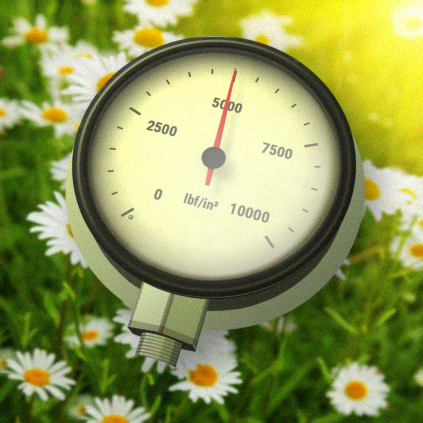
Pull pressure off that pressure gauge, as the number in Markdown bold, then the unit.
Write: **5000** psi
